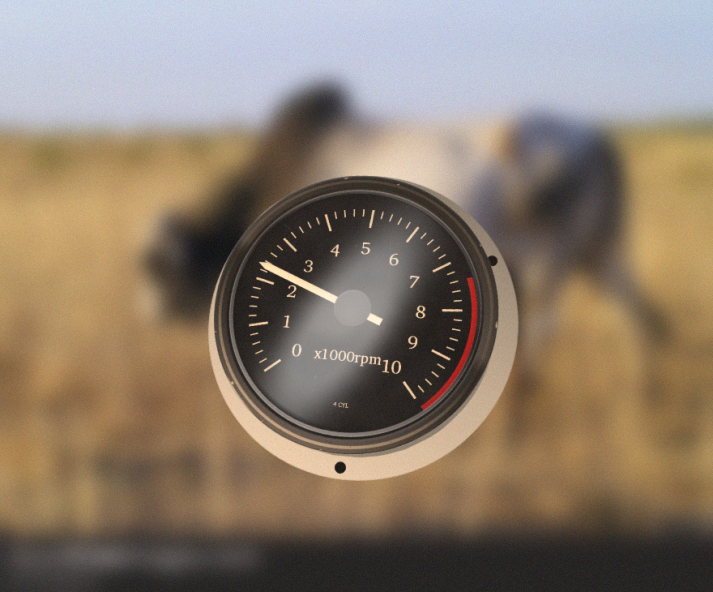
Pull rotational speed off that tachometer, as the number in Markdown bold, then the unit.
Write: **2300** rpm
